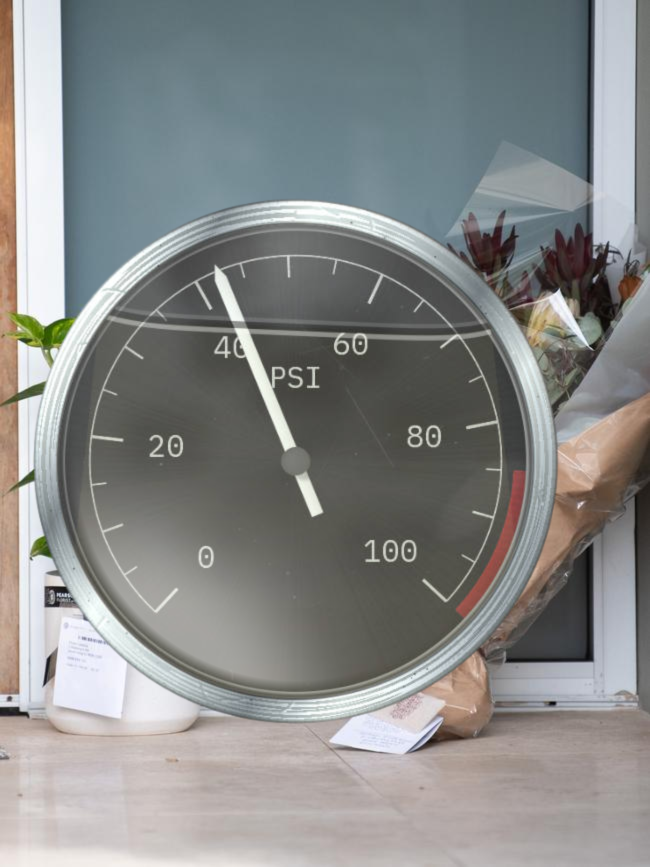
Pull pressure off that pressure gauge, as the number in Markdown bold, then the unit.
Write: **42.5** psi
